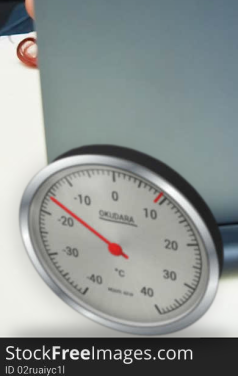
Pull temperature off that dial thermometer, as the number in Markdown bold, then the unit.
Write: **-15** °C
